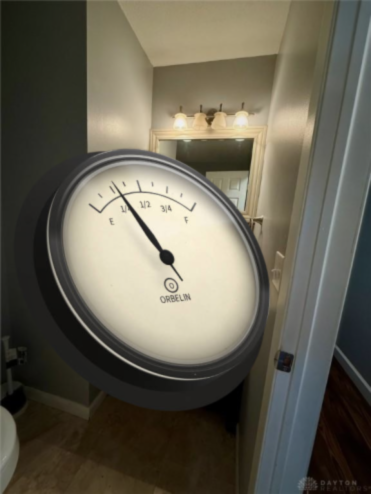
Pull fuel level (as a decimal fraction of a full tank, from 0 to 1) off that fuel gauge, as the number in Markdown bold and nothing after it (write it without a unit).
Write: **0.25**
